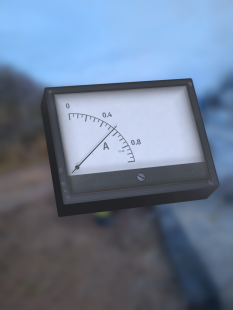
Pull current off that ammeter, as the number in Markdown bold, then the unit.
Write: **0.55** A
